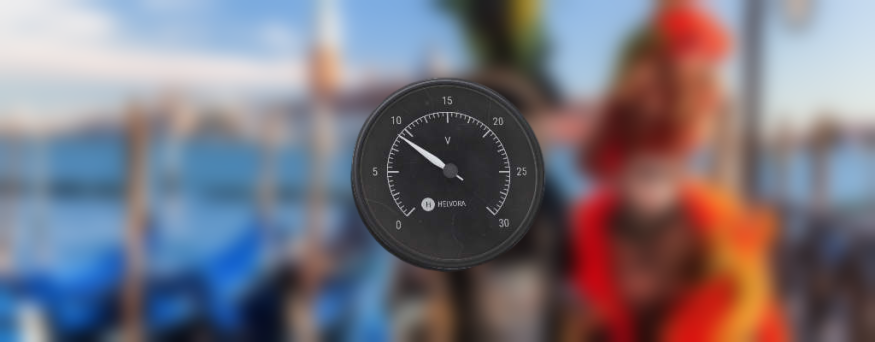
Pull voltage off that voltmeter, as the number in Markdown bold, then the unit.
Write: **9** V
